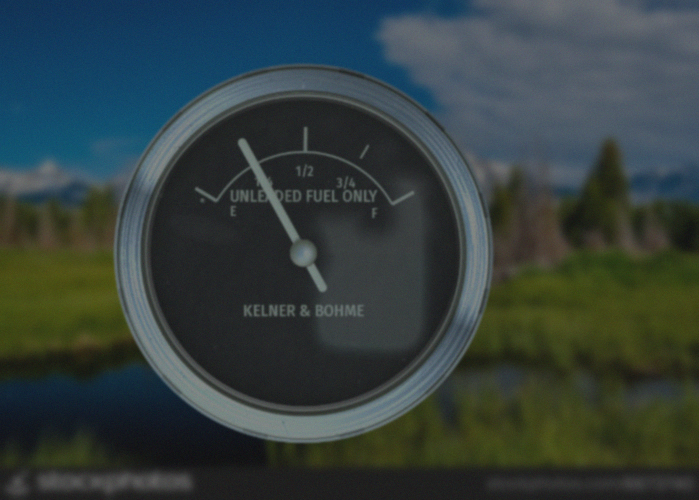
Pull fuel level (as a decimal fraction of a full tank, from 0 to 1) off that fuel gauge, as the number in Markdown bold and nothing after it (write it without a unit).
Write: **0.25**
